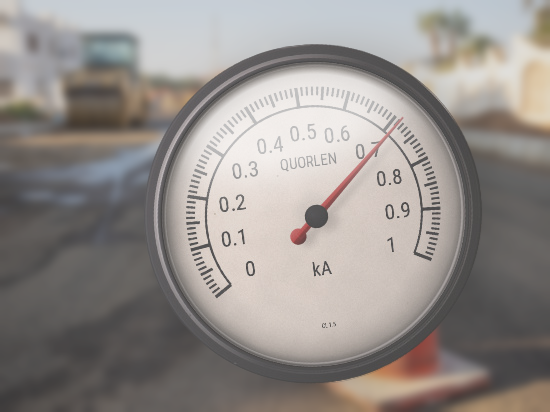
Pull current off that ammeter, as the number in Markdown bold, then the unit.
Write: **0.71** kA
